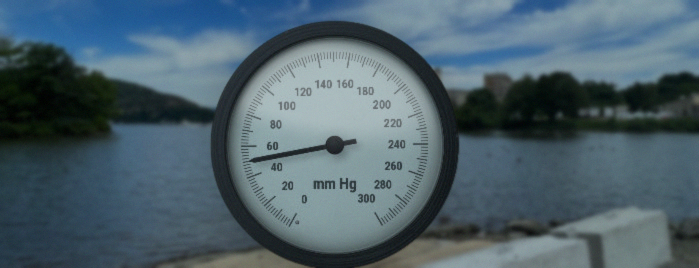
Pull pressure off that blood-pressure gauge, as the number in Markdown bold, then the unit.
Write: **50** mmHg
